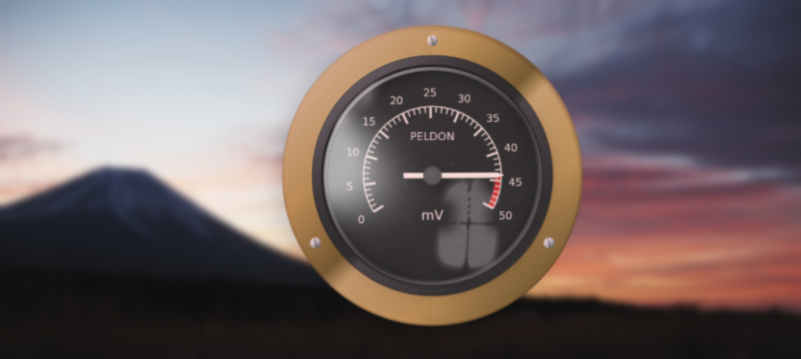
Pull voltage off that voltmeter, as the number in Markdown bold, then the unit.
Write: **44** mV
